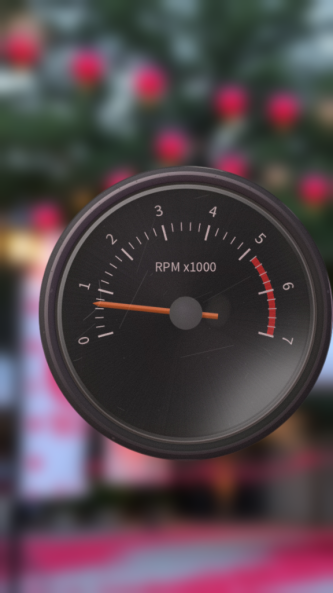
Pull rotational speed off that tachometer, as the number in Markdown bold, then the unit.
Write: **700** rpm
